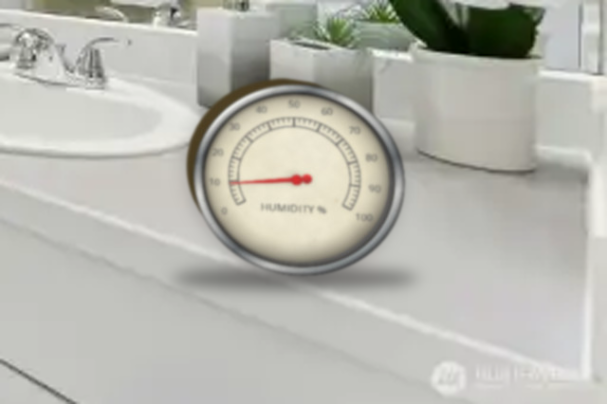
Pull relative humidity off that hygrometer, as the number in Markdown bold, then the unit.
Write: **10** %
